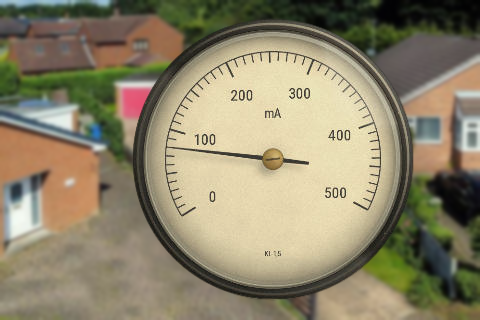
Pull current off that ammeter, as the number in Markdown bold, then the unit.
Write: **80** mA
